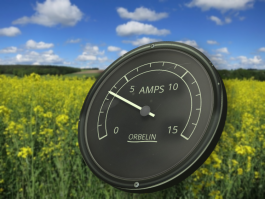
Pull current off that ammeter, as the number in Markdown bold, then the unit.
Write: **3.5** A
